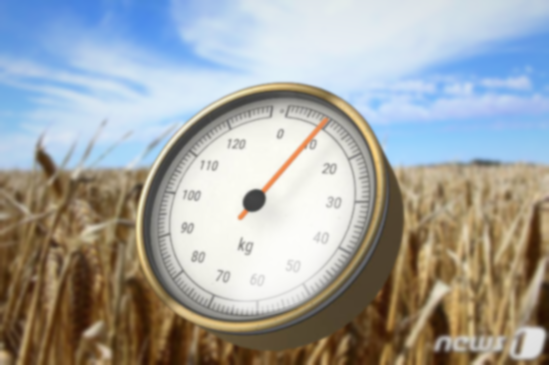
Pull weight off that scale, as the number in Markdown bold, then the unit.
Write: **10** kg
